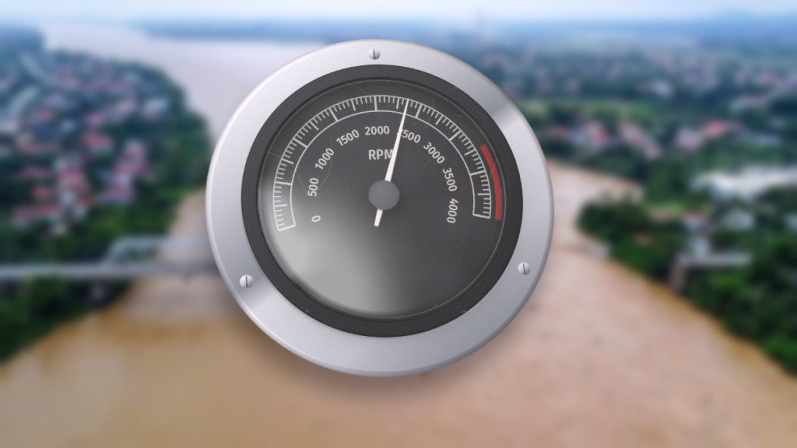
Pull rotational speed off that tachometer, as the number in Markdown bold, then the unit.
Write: **2350** rpm
